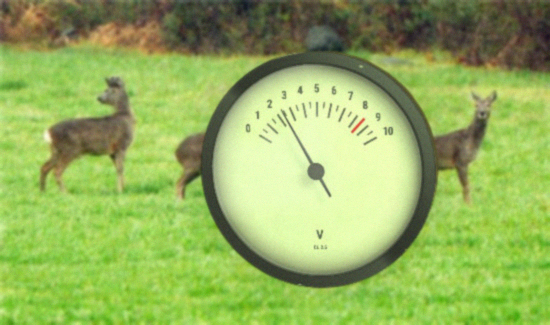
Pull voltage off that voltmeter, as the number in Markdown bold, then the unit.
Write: **2.5** V
